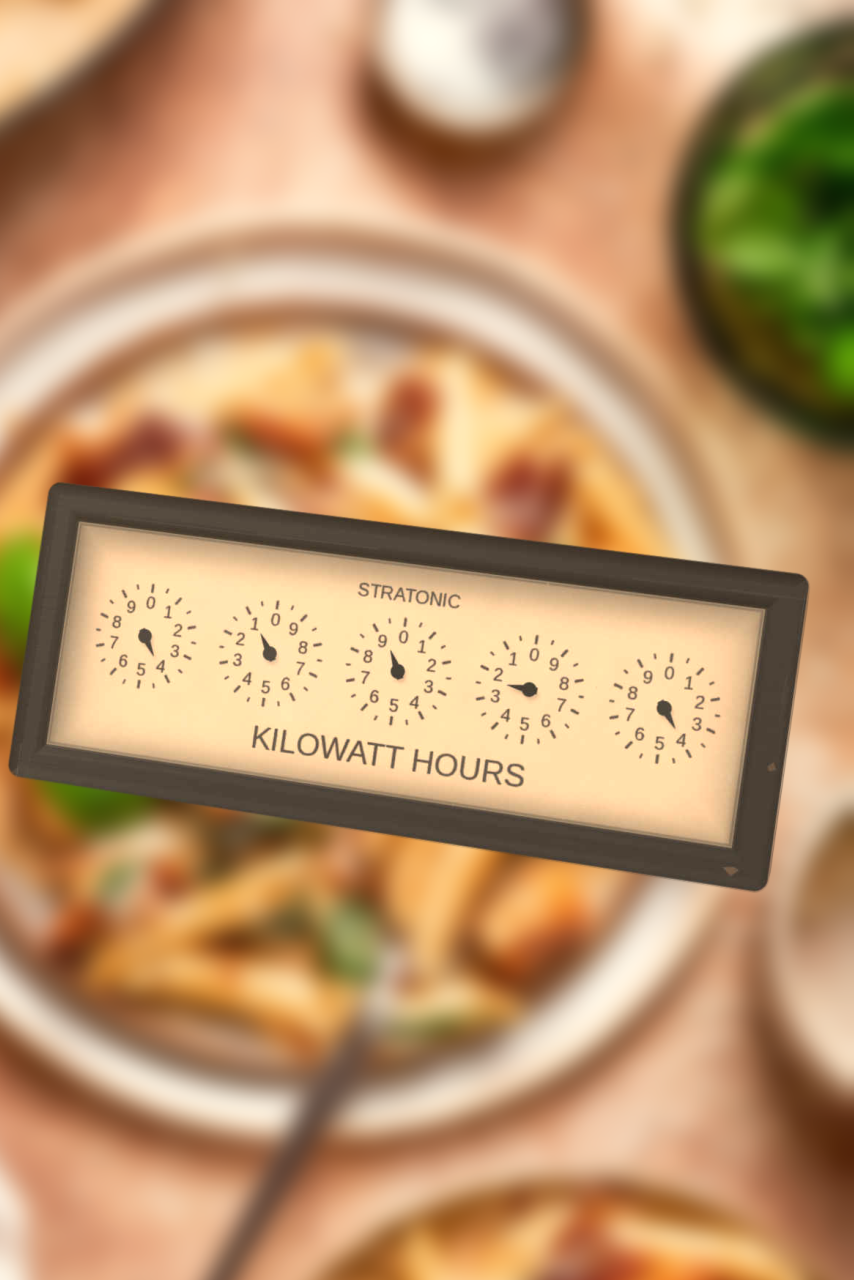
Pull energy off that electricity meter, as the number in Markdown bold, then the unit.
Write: **40924** kWh
